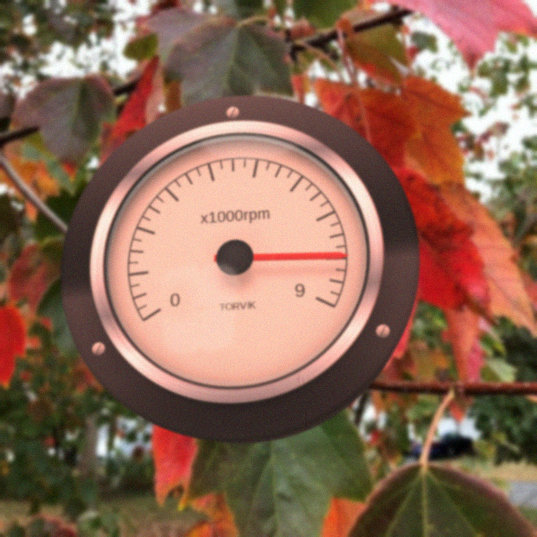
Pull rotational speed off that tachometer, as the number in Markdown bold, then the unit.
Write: **8000** rpm
